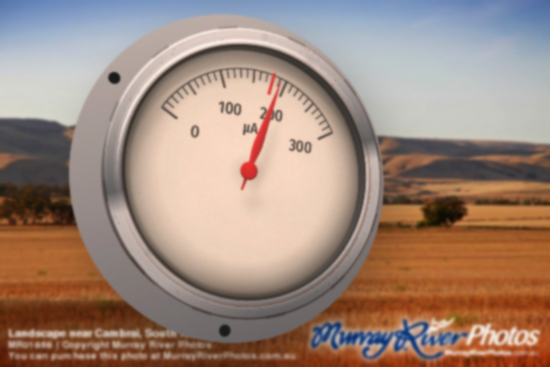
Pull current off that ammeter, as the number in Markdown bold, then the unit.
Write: **190** µA
